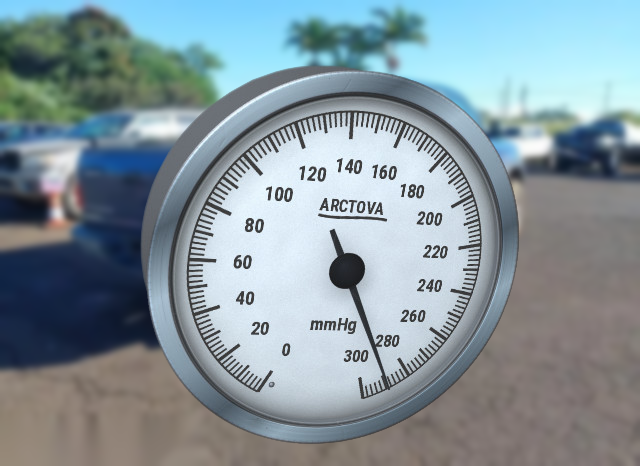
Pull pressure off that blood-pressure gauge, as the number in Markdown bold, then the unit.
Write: **290** mmHg
